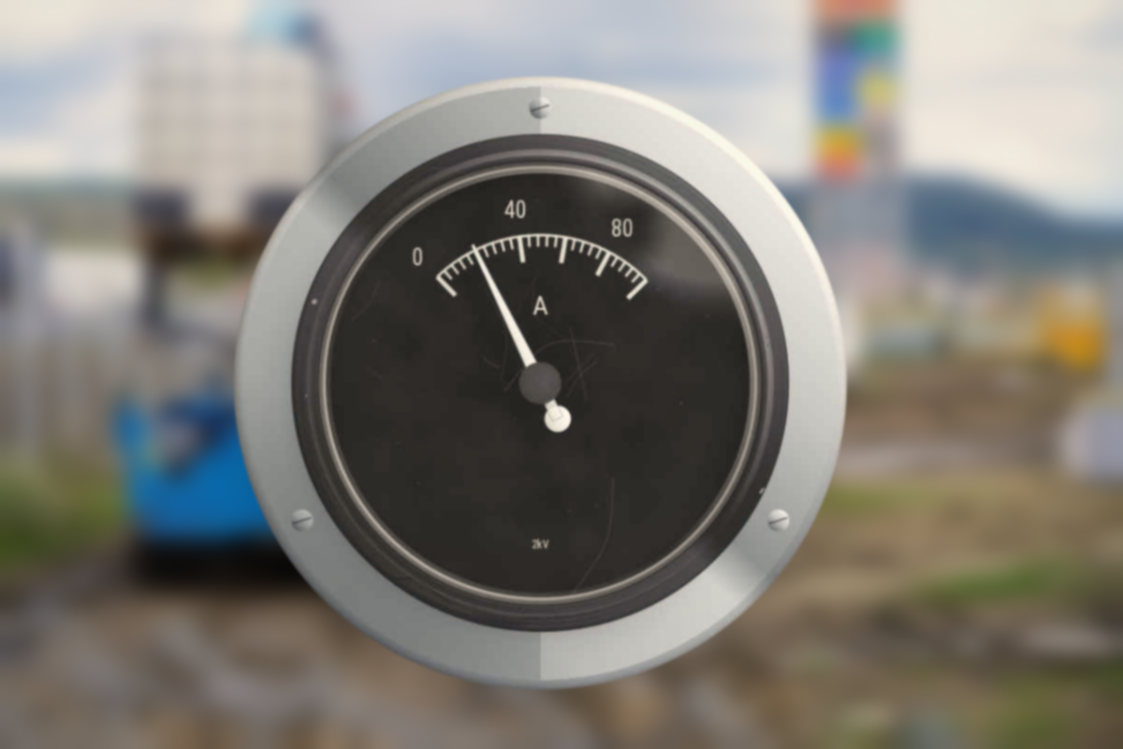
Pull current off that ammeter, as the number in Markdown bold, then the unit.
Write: **20** A
